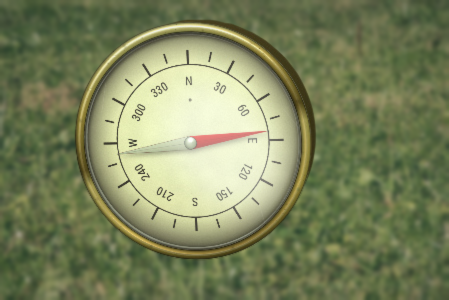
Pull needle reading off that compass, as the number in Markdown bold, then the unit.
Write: **82.5** °
